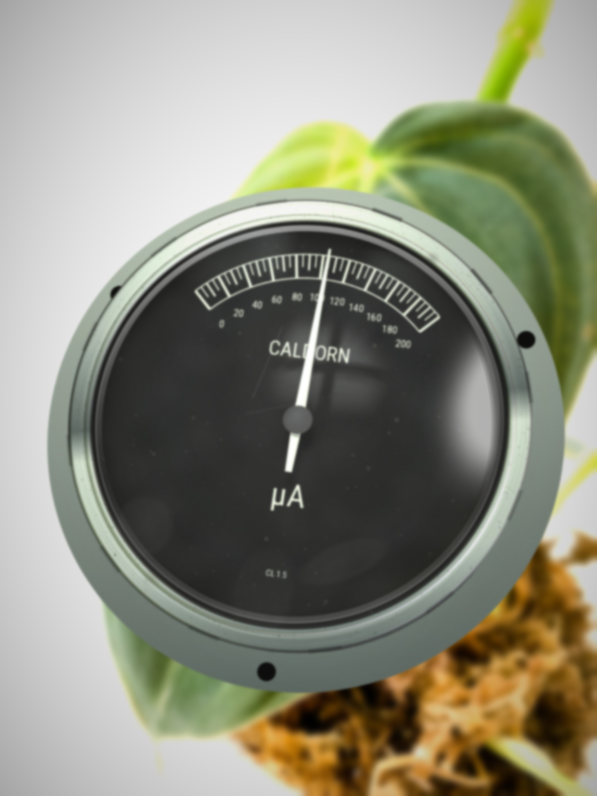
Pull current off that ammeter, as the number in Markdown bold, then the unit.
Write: **105** µA
